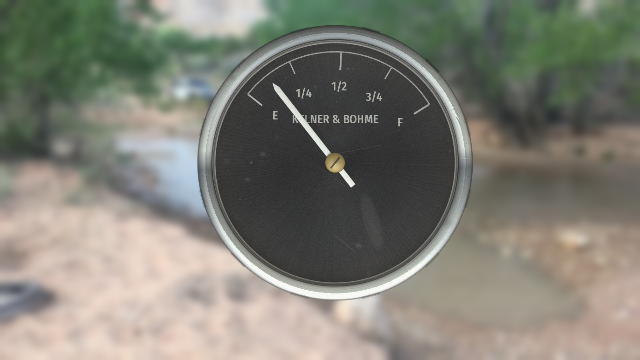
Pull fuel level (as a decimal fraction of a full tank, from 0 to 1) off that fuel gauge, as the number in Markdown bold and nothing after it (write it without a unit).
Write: **0.125**
